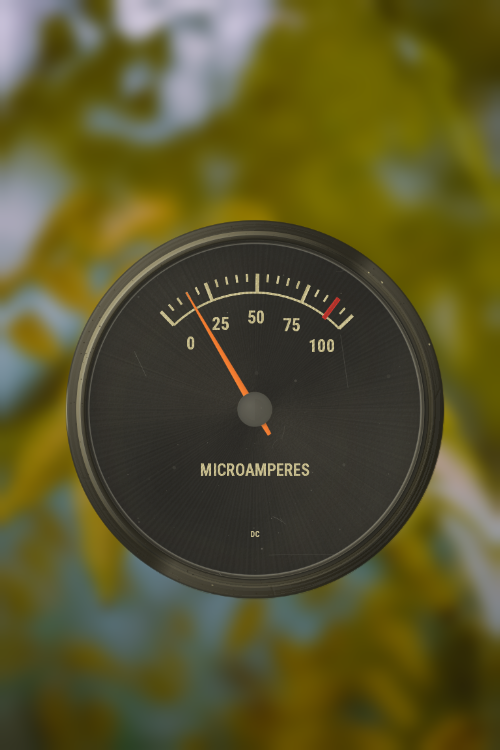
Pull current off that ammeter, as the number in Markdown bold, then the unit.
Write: **15** µA
